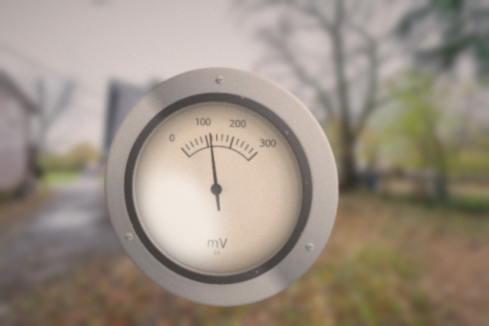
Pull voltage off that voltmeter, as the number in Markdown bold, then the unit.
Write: **120** mV
